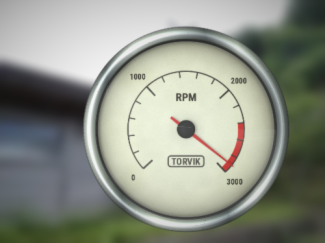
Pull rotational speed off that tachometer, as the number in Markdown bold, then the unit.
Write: **2900** rpm
